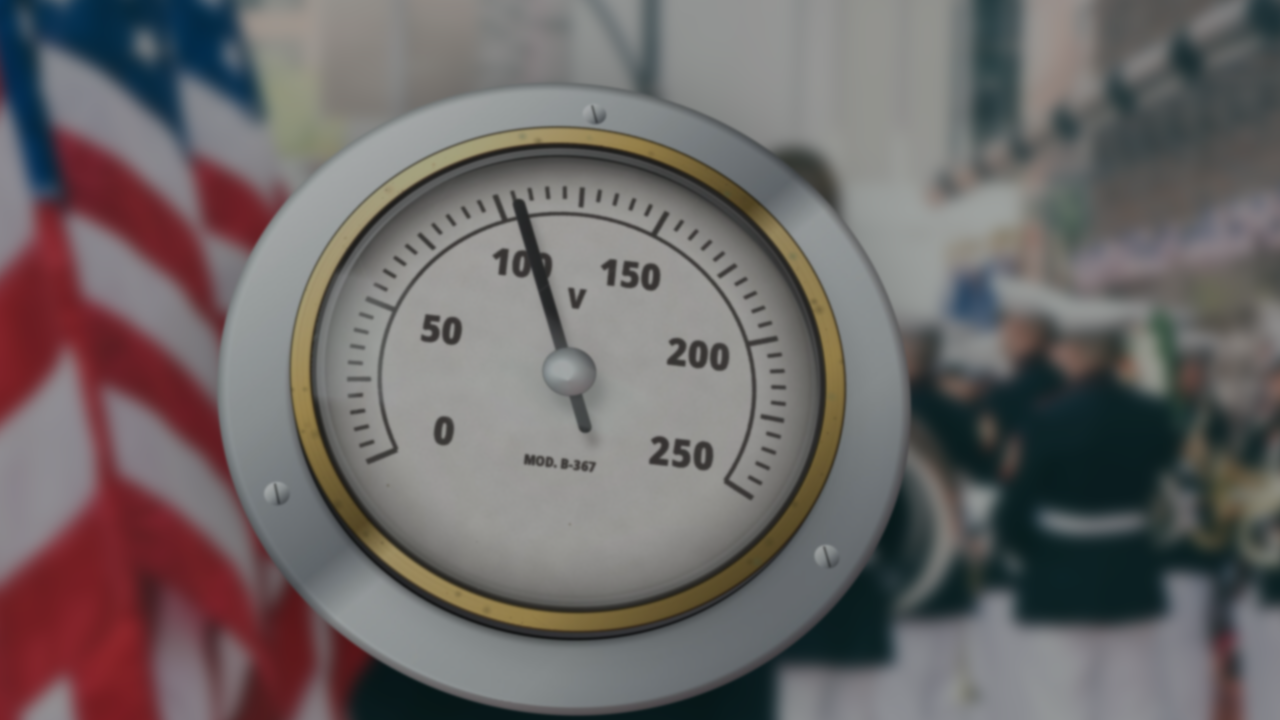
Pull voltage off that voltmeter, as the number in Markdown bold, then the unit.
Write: **105** V
